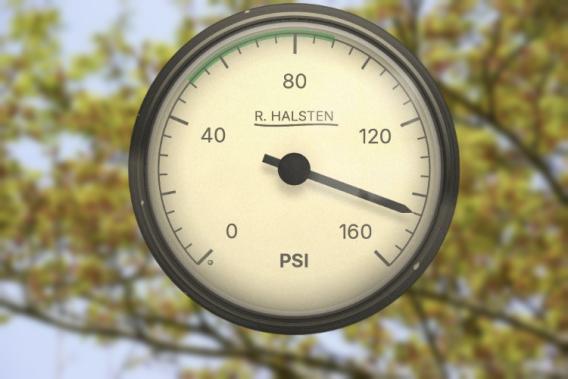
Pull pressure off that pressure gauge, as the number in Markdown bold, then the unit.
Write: **145** psi
